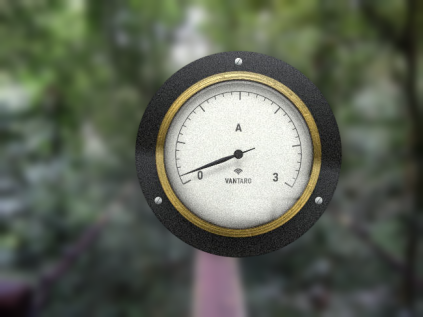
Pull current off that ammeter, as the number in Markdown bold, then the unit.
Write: **0.1** A
